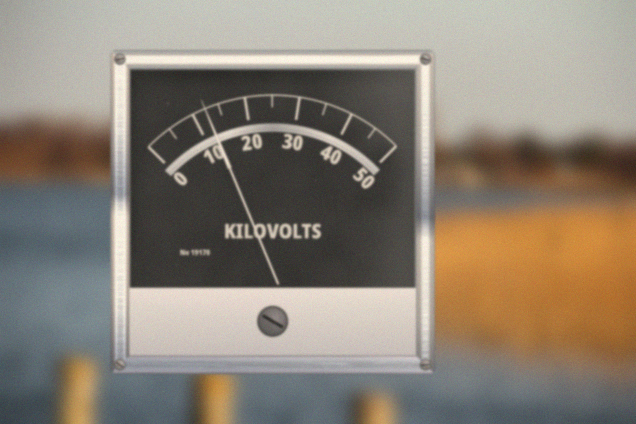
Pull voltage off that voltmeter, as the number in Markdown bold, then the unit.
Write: **12.5** kV
